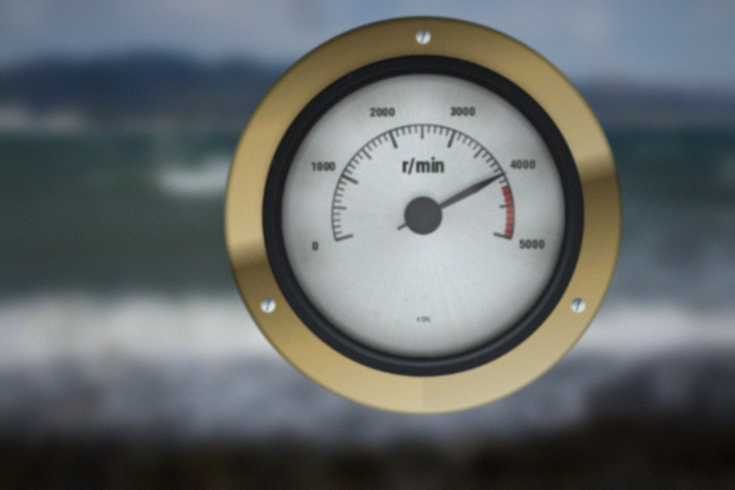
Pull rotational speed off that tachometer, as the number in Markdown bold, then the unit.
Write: **4000** rpm
